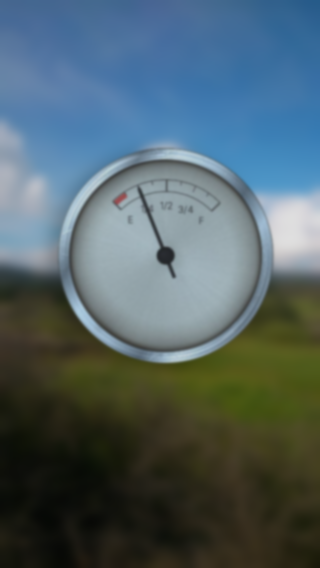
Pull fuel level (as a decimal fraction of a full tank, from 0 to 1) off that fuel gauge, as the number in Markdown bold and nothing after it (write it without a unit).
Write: **0.25**
